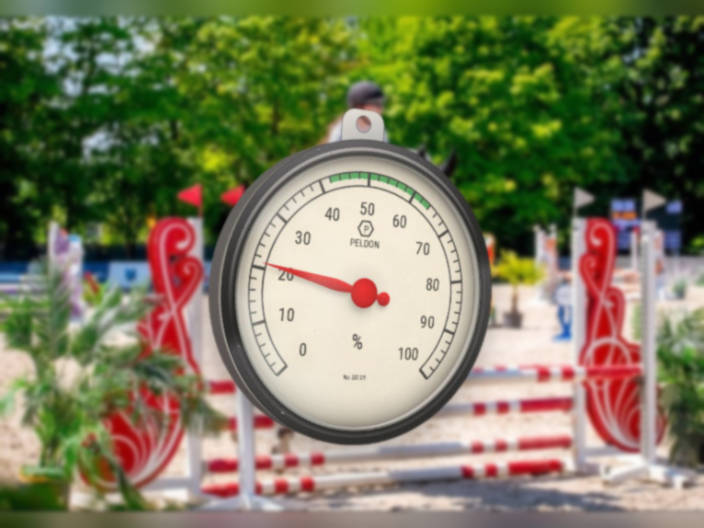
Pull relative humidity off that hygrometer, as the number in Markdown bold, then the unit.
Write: **21** %
